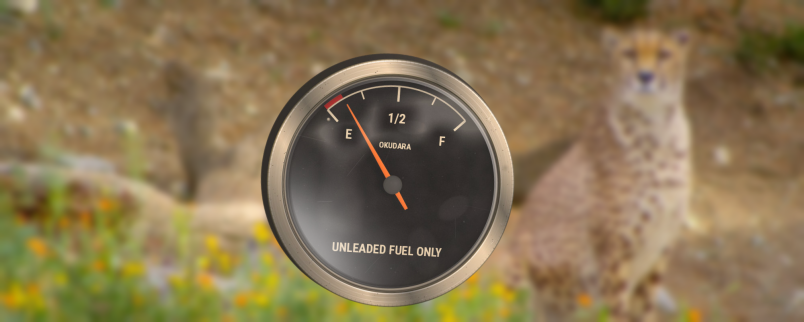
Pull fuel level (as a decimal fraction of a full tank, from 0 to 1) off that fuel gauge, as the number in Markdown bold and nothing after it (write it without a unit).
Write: **0.125**
